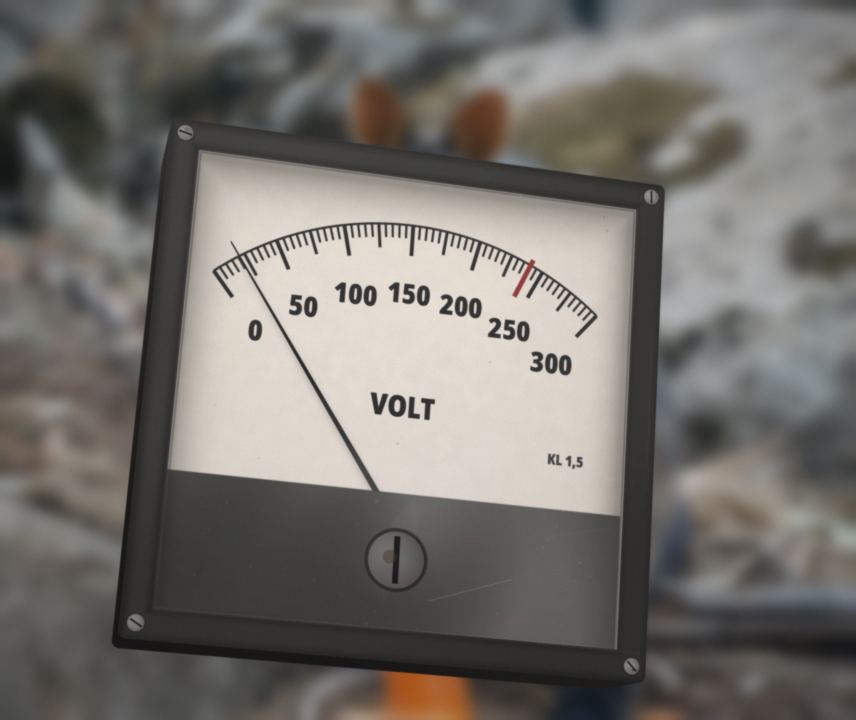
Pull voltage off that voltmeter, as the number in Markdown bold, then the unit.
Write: **20** V
